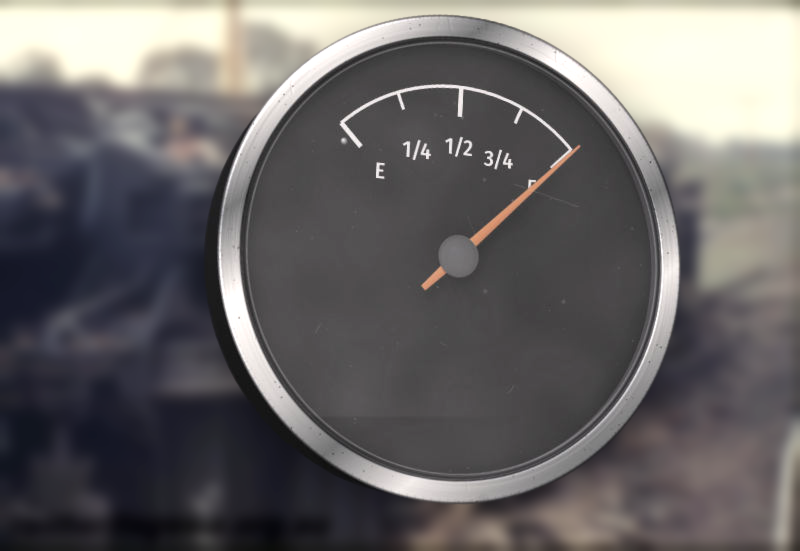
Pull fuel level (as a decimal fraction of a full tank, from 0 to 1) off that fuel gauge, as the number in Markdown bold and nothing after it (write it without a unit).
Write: **1**
